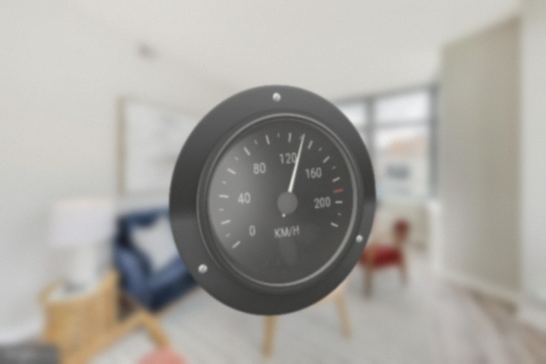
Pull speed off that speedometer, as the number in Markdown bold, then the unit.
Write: **130** km/h
